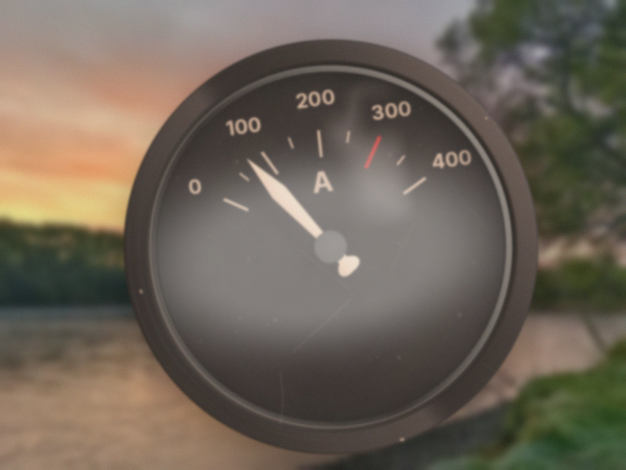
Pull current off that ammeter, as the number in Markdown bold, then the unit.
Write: **75** A
